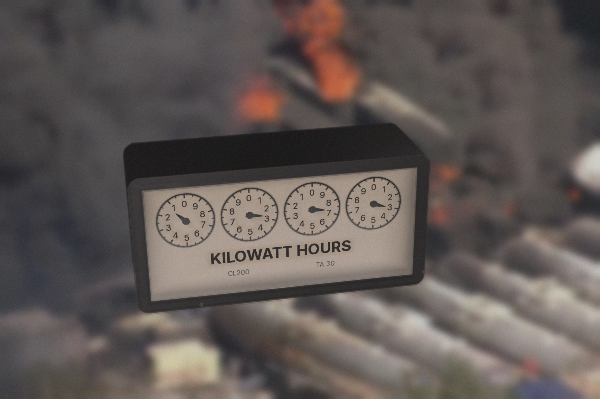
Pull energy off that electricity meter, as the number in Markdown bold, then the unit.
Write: **1273** kWh
